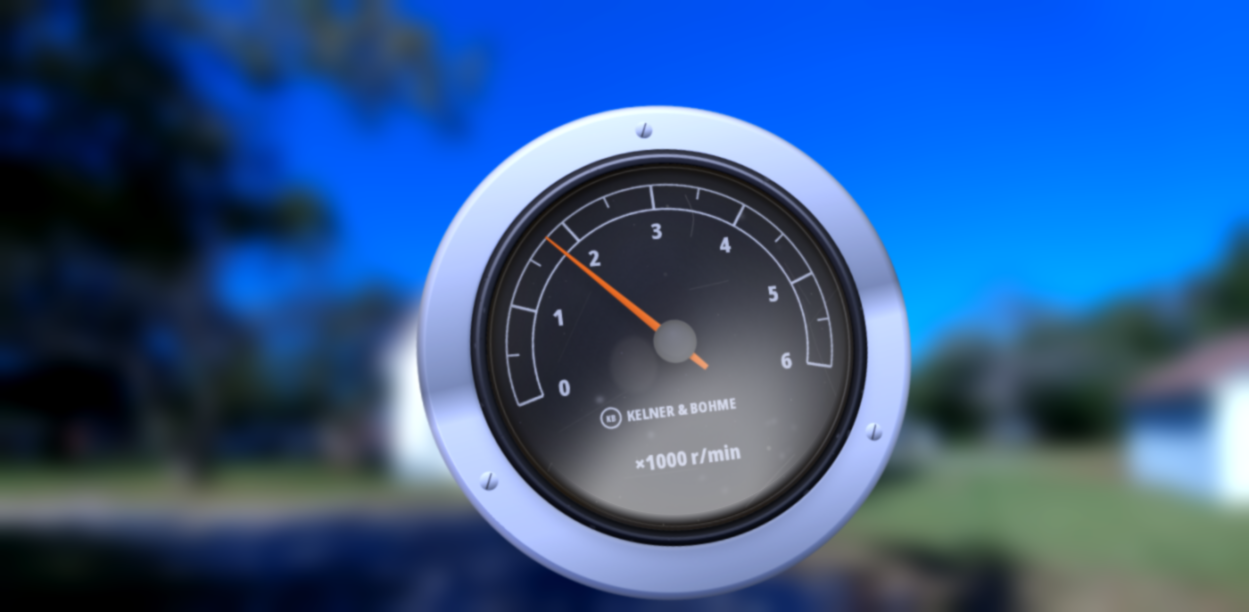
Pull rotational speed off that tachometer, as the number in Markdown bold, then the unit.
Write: **1750** rpm
